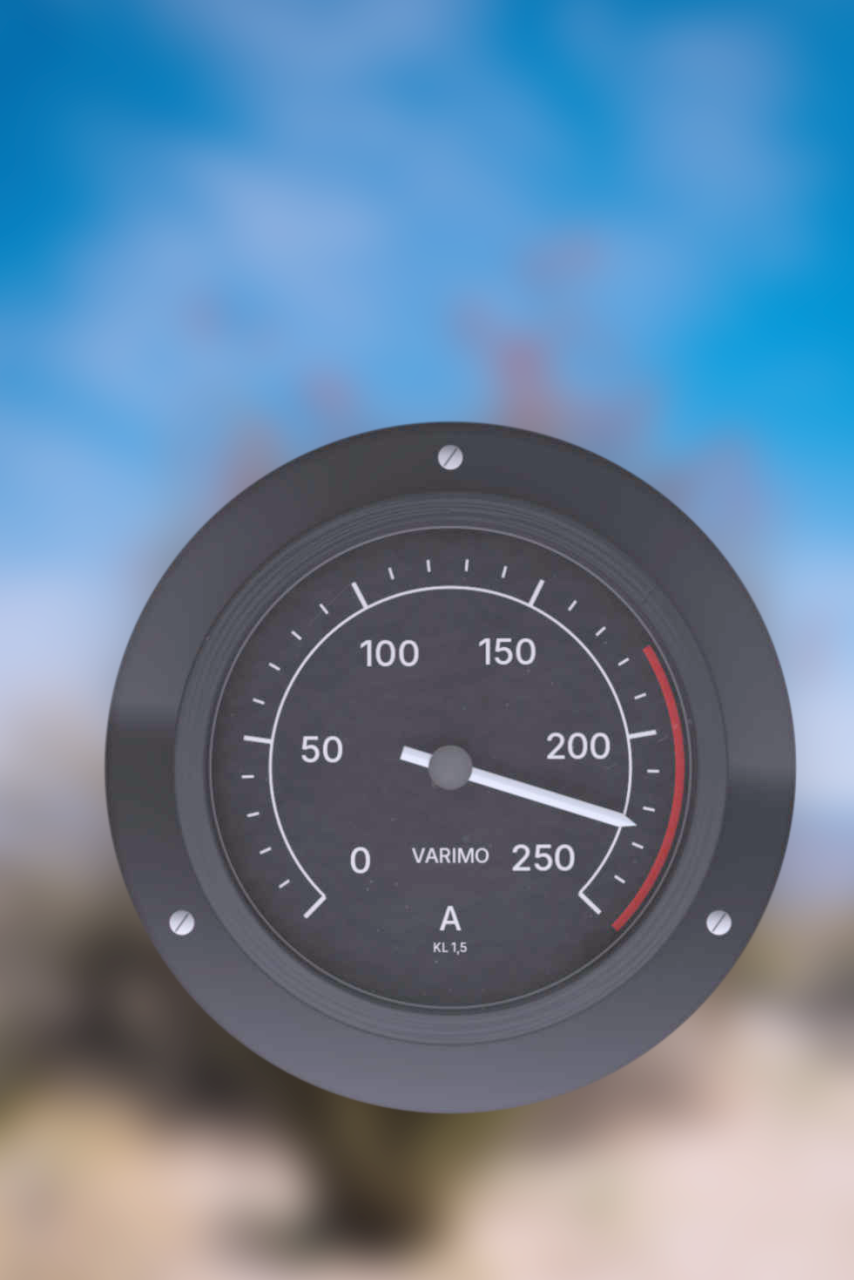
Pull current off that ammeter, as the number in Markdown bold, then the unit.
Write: **225** A
